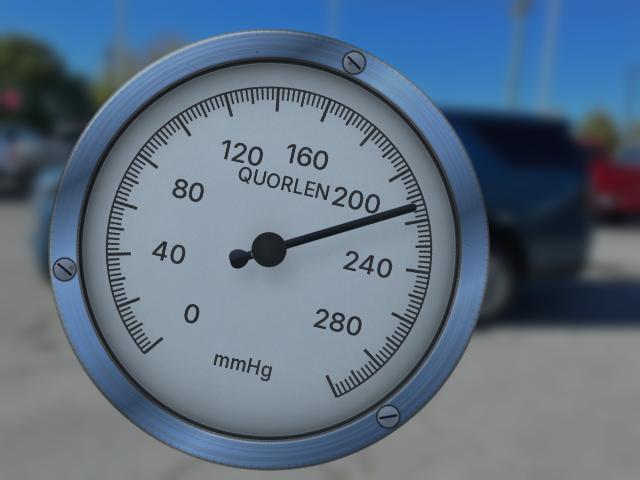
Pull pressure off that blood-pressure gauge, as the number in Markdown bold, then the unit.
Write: **214** mmHg
